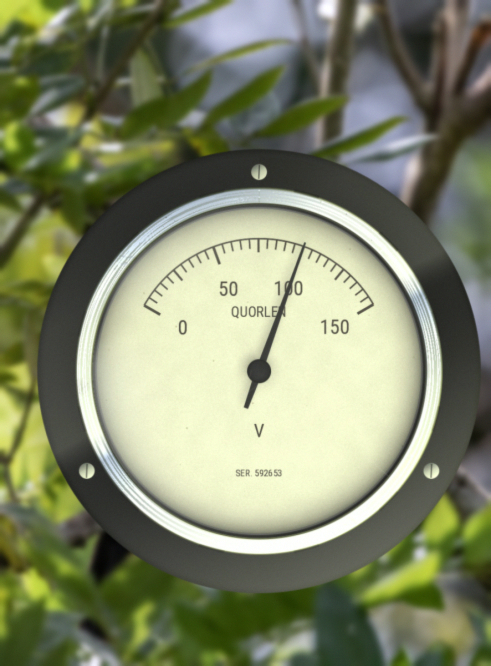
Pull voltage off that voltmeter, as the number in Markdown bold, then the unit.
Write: **100** V
